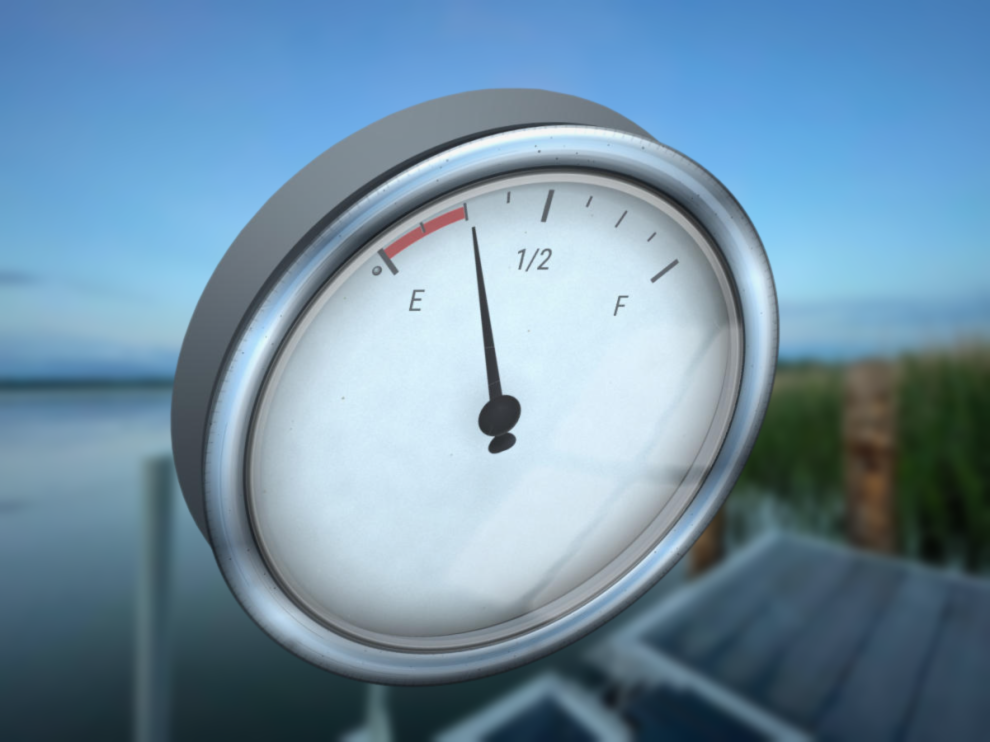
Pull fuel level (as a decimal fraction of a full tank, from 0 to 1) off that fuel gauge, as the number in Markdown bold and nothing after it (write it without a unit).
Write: **0.25**
